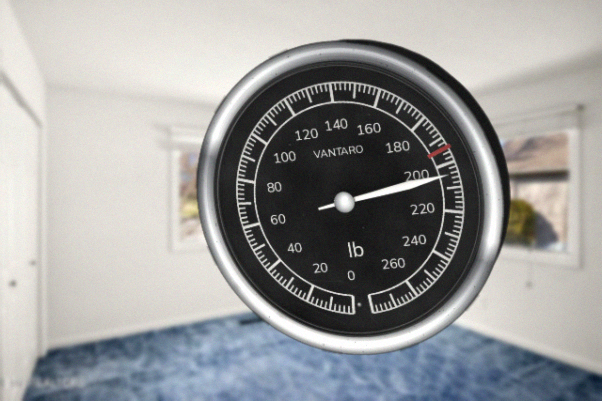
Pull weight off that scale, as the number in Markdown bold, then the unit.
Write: **204** lb
